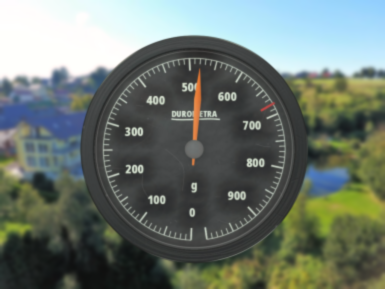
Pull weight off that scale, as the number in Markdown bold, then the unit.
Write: **520** g
